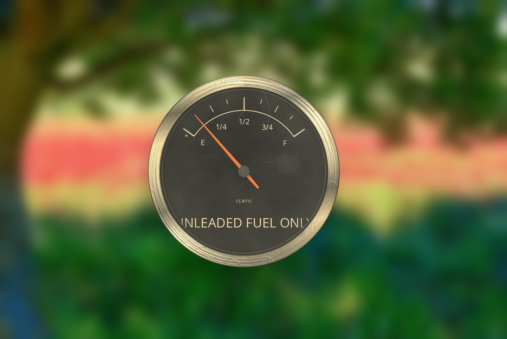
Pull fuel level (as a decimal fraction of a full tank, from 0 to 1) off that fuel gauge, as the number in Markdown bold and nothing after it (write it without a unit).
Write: **0.125**
